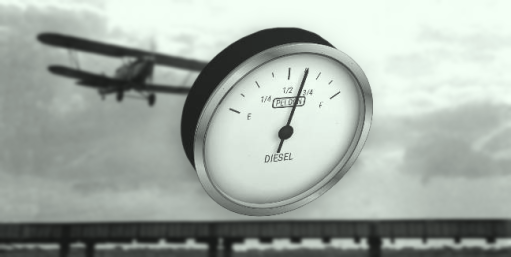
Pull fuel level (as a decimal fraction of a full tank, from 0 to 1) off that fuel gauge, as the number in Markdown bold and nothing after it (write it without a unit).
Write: **0.625**
